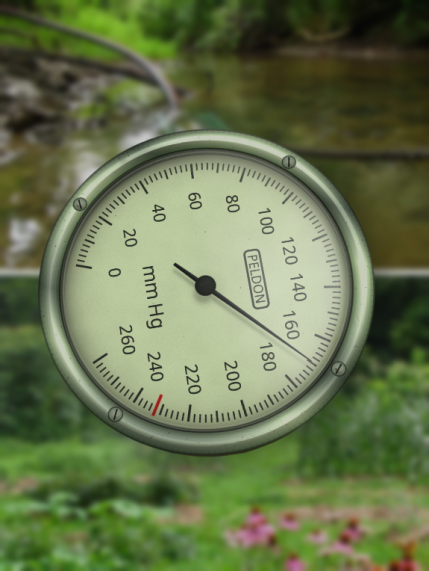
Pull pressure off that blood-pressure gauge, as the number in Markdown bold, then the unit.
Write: **170** mmHg
